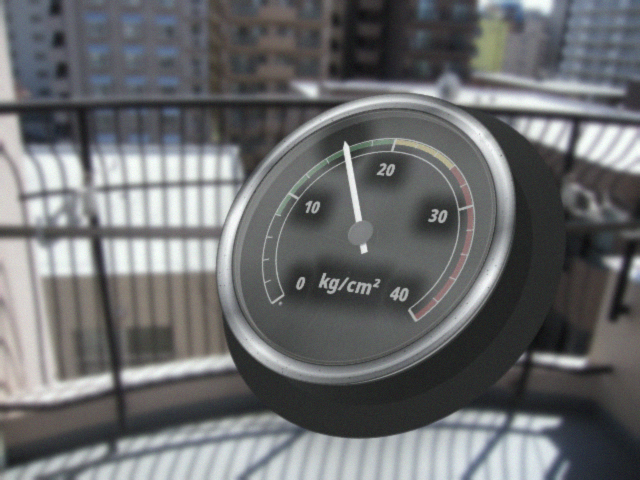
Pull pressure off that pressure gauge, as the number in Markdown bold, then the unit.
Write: **16** kg/cm²
